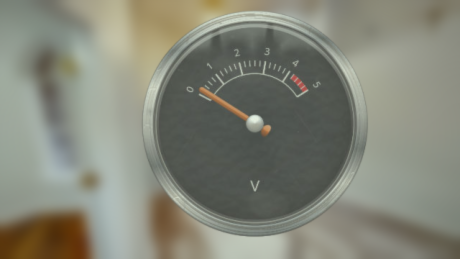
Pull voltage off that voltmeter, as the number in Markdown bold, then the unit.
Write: **0.2** V
